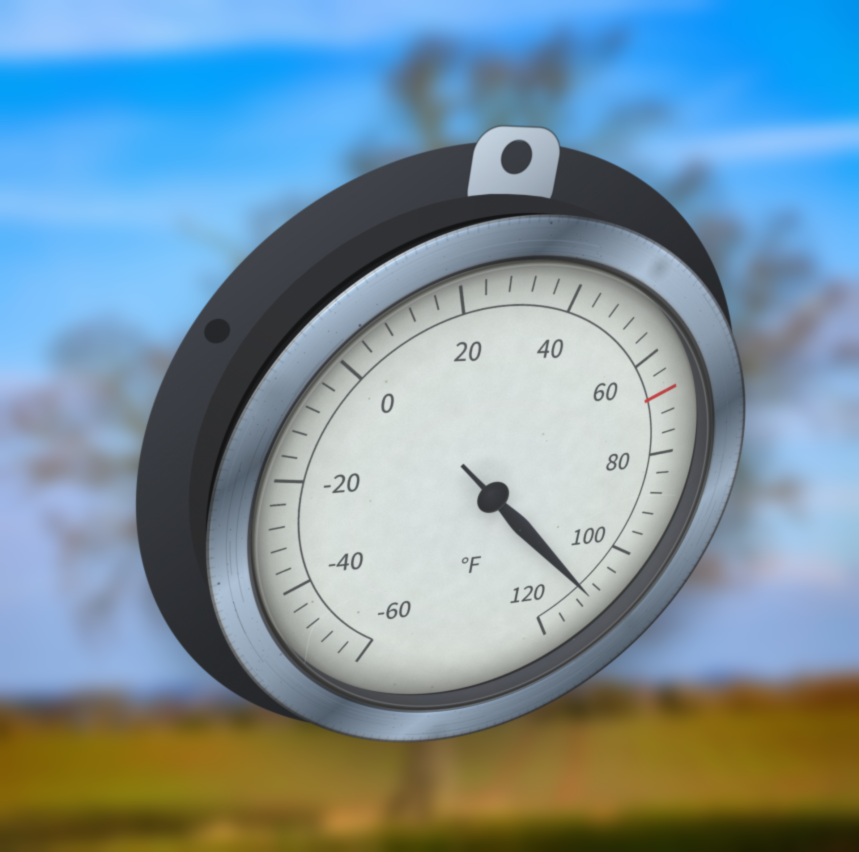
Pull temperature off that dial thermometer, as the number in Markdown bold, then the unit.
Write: **110** °F
